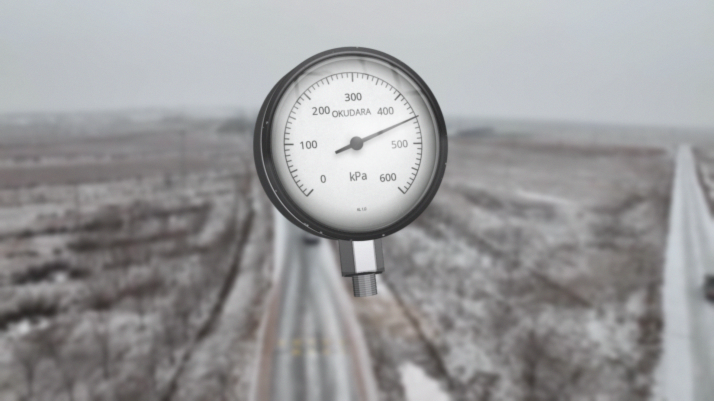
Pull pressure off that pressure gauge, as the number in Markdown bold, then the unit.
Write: **450** kPa
